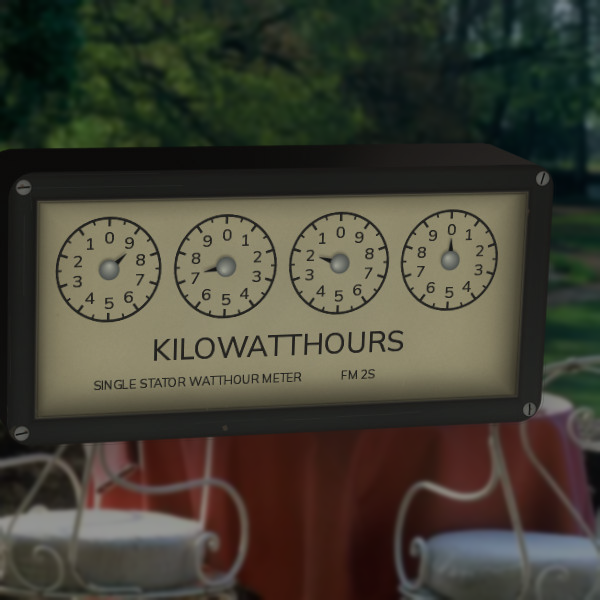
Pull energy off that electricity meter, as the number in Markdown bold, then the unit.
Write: **8720** kWh
